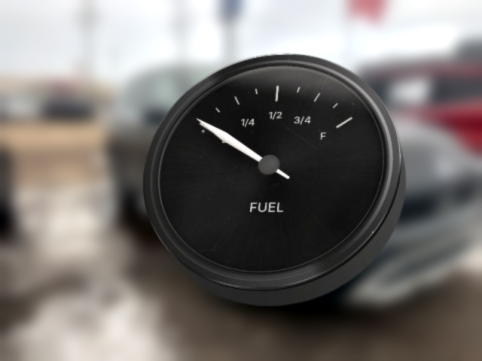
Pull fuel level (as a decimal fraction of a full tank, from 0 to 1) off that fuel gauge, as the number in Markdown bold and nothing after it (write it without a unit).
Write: **0**
